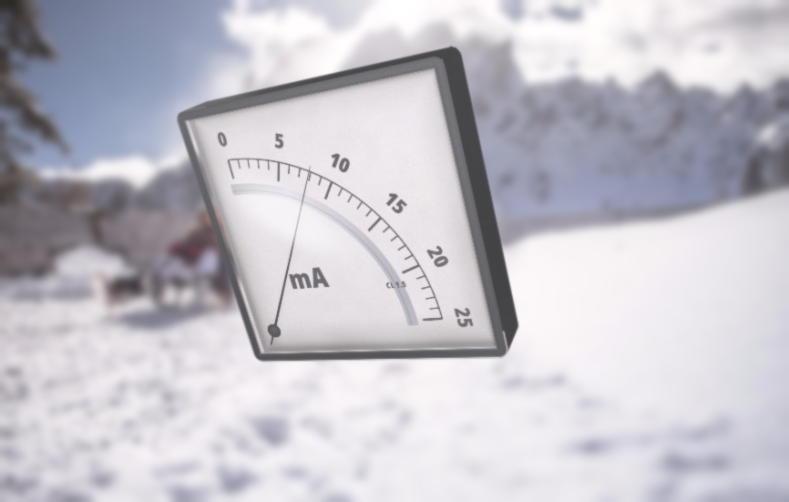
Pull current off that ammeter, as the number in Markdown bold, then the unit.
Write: **8** mA
